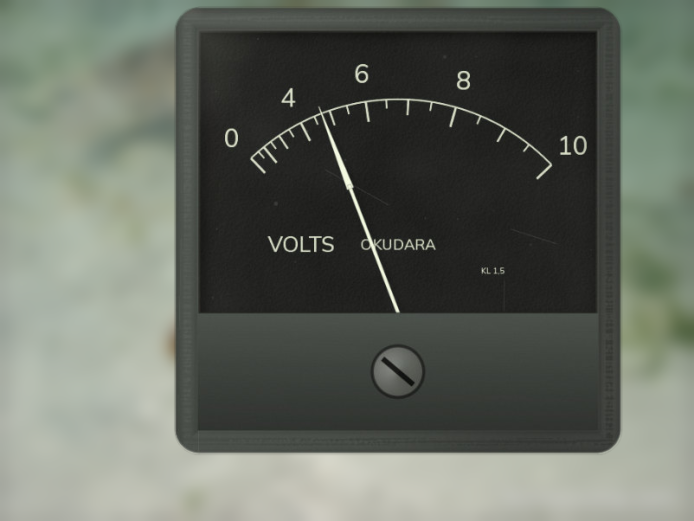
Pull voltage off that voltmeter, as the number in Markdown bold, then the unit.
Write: **4.75** V
